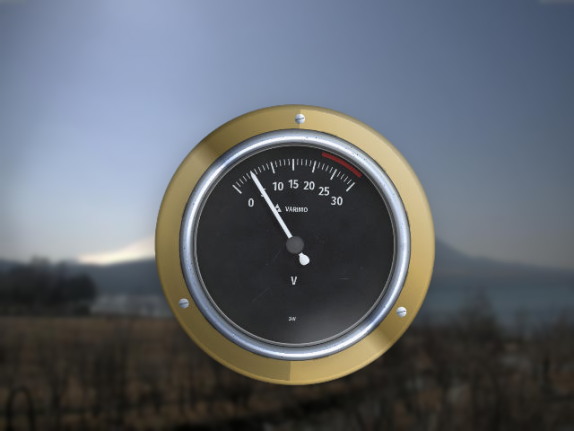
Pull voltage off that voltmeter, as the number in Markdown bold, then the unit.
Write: **5** V
